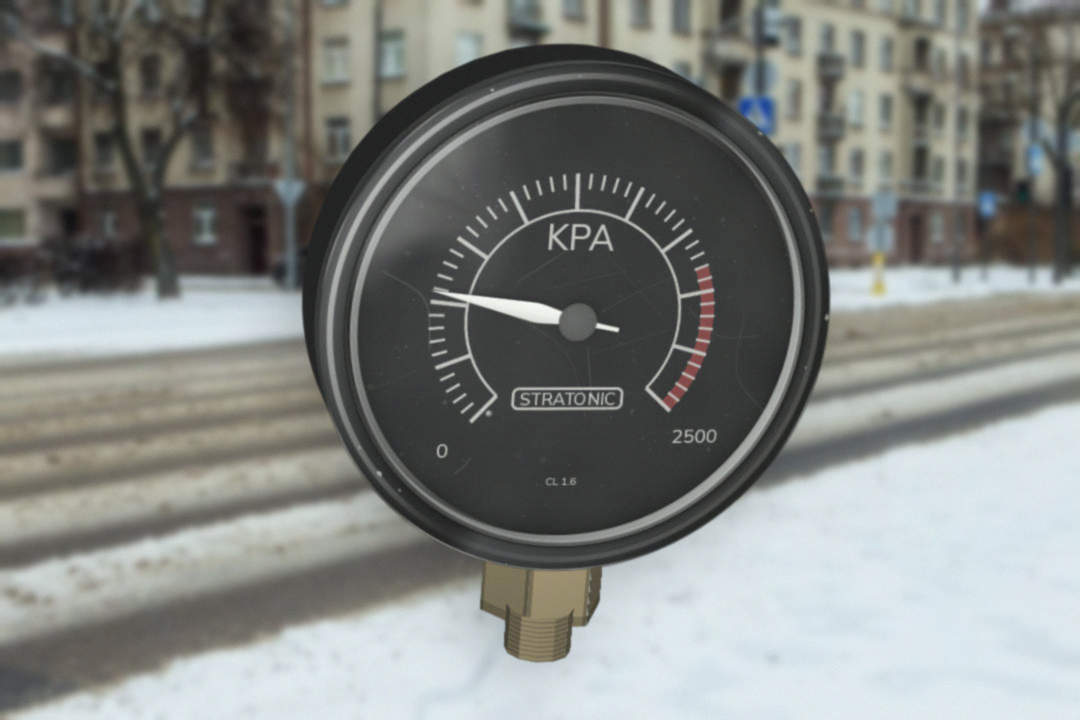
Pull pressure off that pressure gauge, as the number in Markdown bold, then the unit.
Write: **550** kPa
